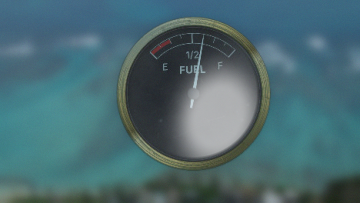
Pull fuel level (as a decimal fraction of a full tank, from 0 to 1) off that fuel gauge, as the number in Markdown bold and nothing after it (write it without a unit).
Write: **0.625**
